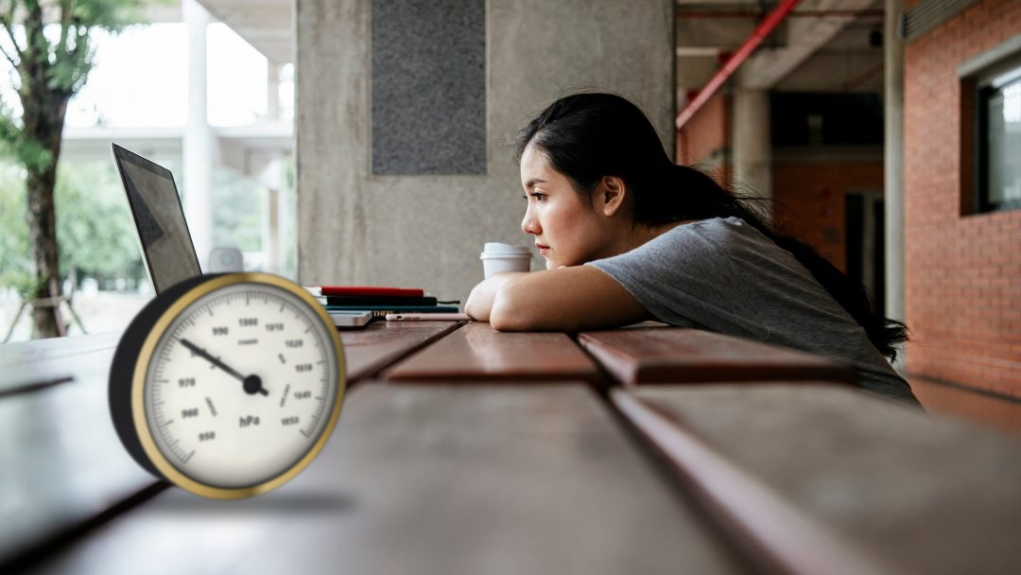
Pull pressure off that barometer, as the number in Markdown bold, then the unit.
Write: **980** hPa
